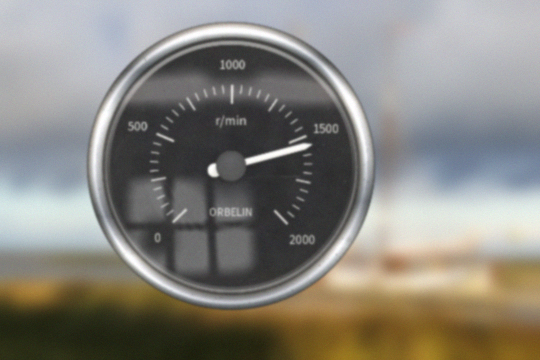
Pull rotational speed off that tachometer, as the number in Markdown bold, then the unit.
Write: **1550** rpm
